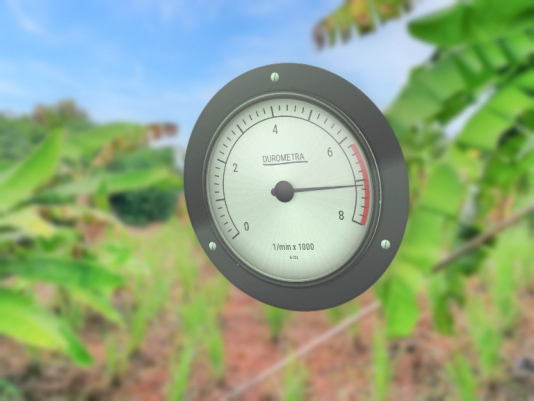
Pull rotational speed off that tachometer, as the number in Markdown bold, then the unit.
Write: **7100** rpm
